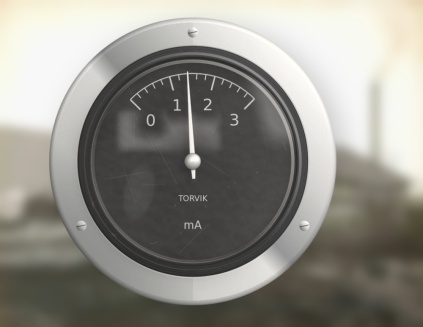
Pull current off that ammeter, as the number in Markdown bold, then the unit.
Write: **1.4** mA
